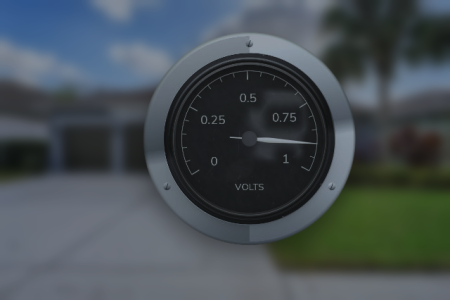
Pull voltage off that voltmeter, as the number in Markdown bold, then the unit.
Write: **0.9** V
